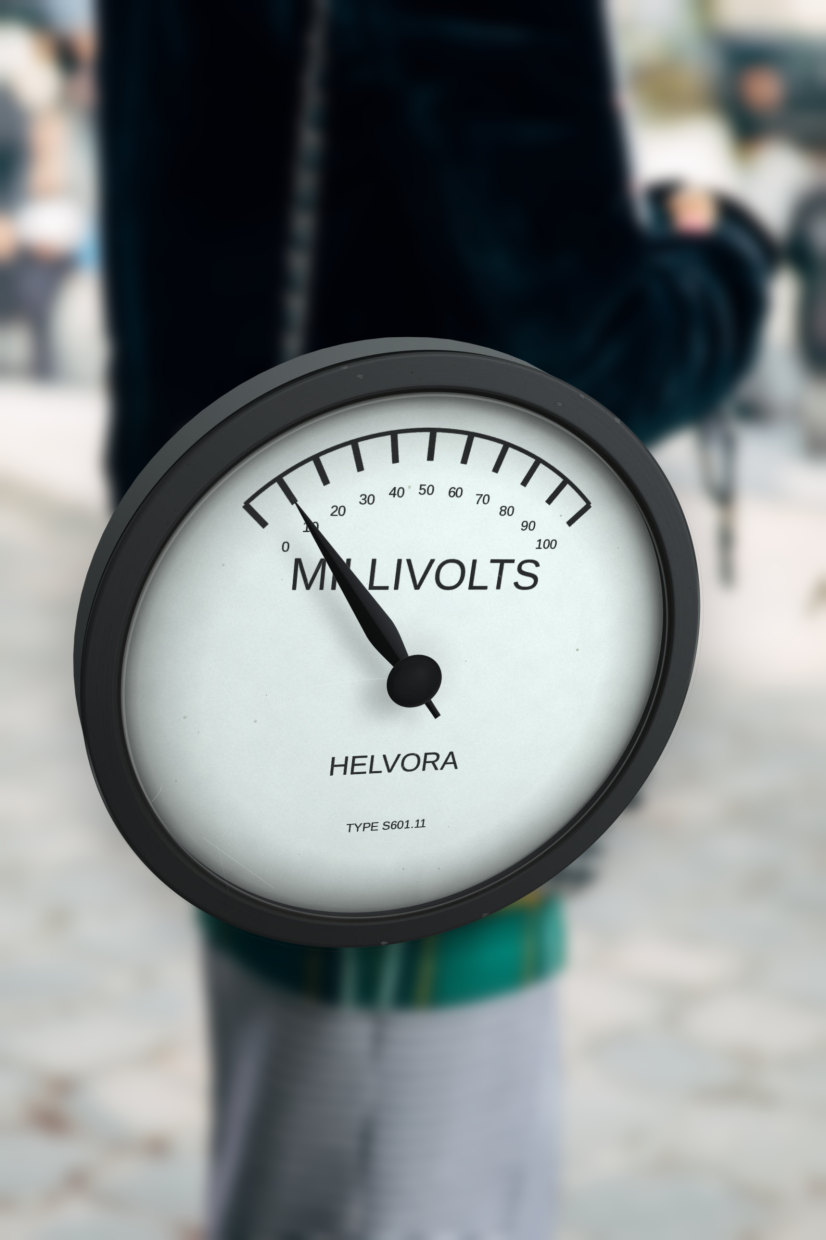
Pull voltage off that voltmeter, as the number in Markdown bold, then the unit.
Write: **10** mV
